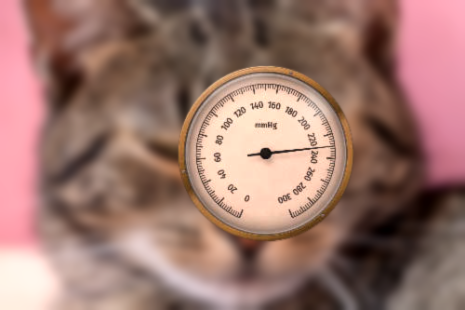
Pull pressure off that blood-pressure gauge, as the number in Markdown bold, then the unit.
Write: **230** mmHg
